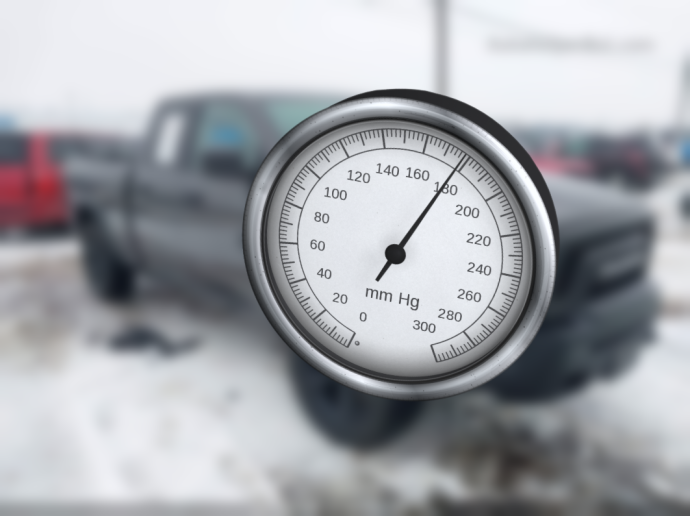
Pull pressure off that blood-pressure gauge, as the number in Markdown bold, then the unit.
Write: **178** mmHg
